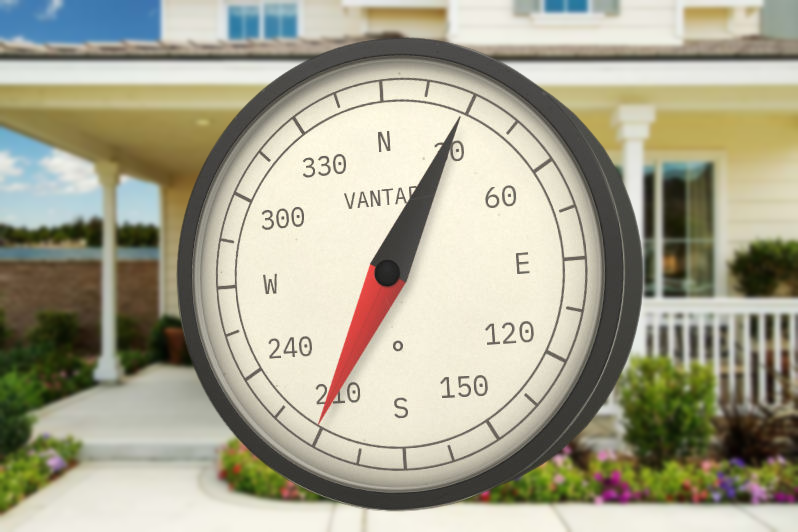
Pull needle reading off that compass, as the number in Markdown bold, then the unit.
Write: **210** °
